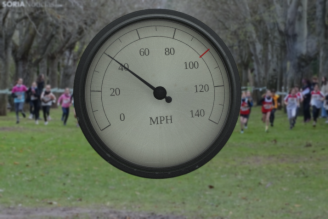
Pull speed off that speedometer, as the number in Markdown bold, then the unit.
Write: **40** mph
